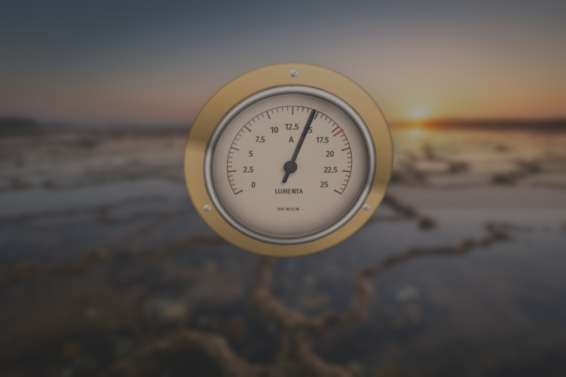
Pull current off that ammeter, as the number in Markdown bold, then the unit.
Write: **14.5** A
